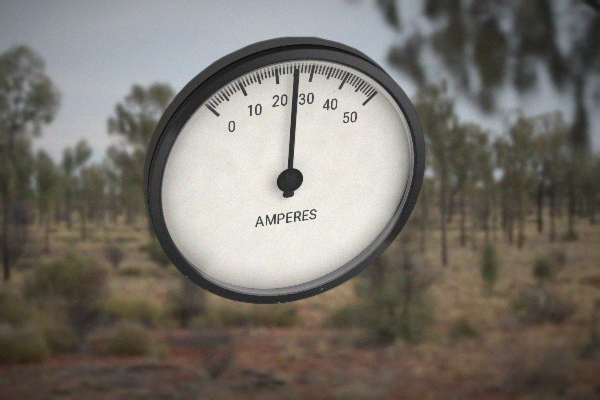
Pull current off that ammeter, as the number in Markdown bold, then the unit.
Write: **25** A
